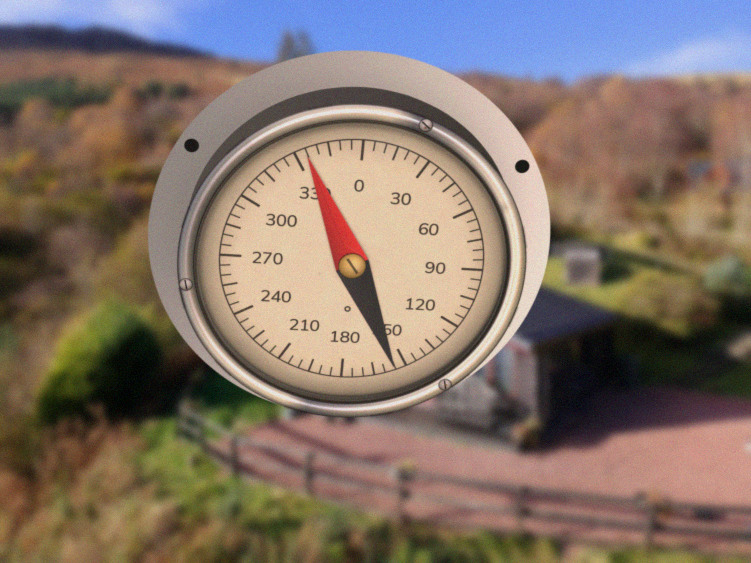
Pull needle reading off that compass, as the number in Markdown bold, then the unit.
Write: **335** °
